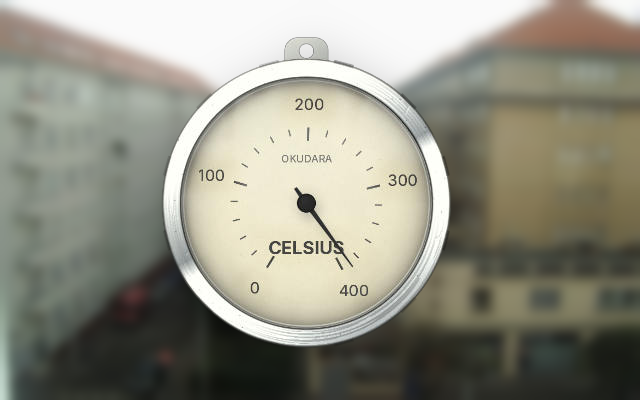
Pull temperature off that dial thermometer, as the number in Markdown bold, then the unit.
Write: **390** °C
